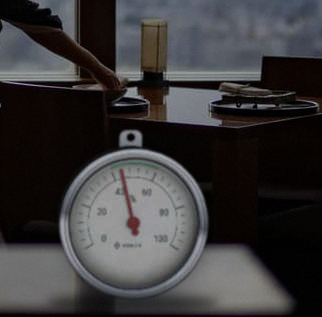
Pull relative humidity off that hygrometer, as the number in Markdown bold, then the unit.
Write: **44** %
